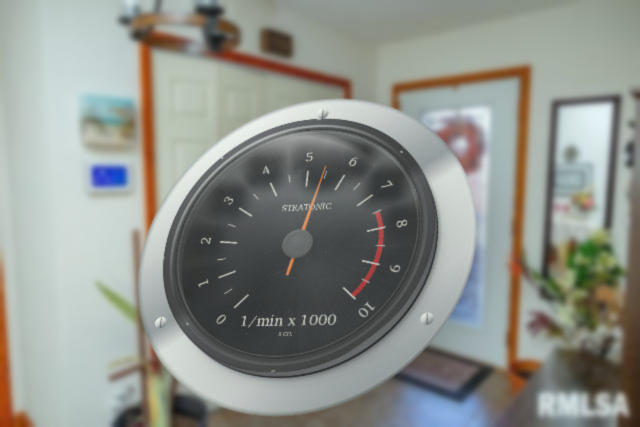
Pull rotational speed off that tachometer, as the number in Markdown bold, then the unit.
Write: **5500** rpm
